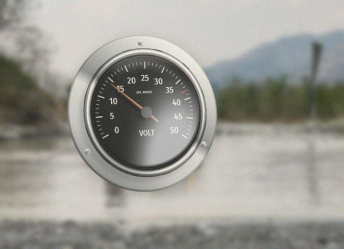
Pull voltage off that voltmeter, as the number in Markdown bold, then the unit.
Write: **14** V
